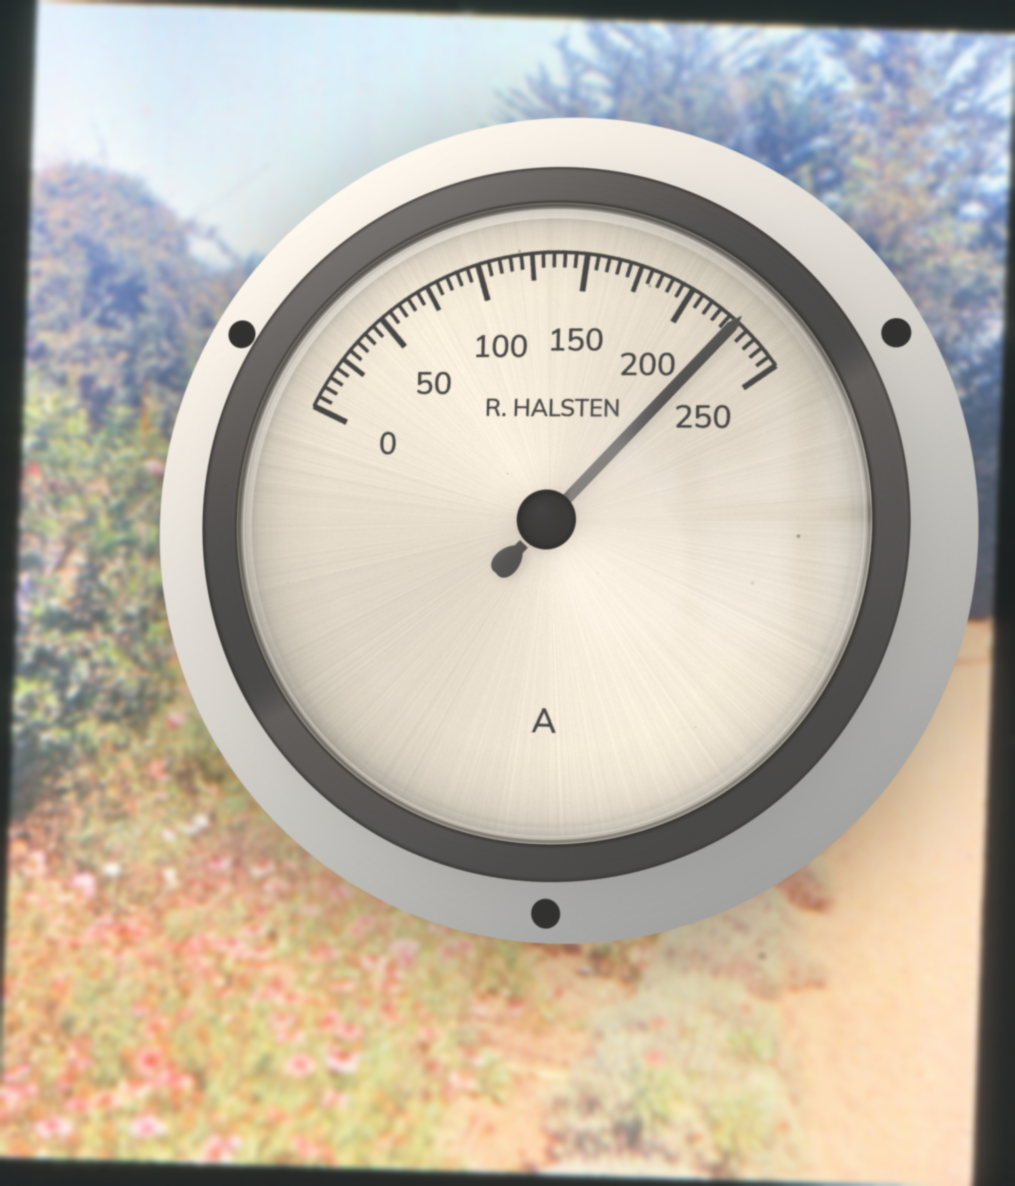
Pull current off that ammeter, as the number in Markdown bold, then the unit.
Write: **225** A
